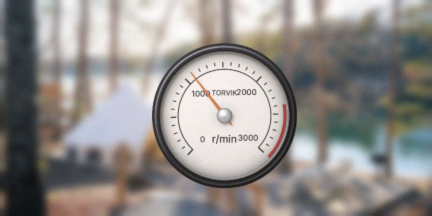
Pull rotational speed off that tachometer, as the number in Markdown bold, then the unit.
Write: **1100** rpm
